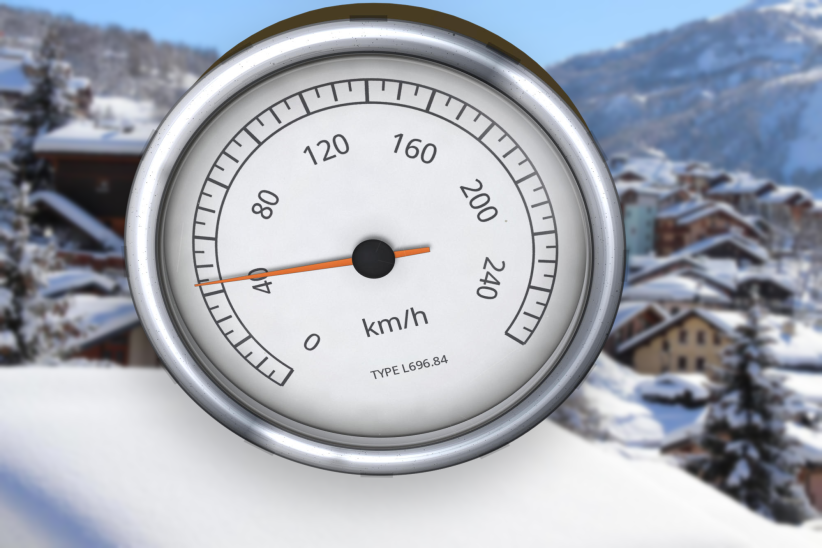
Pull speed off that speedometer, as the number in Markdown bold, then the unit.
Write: **45** km/h
